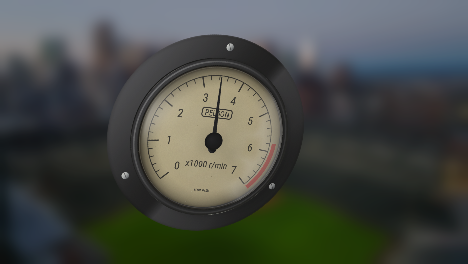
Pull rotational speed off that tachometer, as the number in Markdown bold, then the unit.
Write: **3400** rpm
